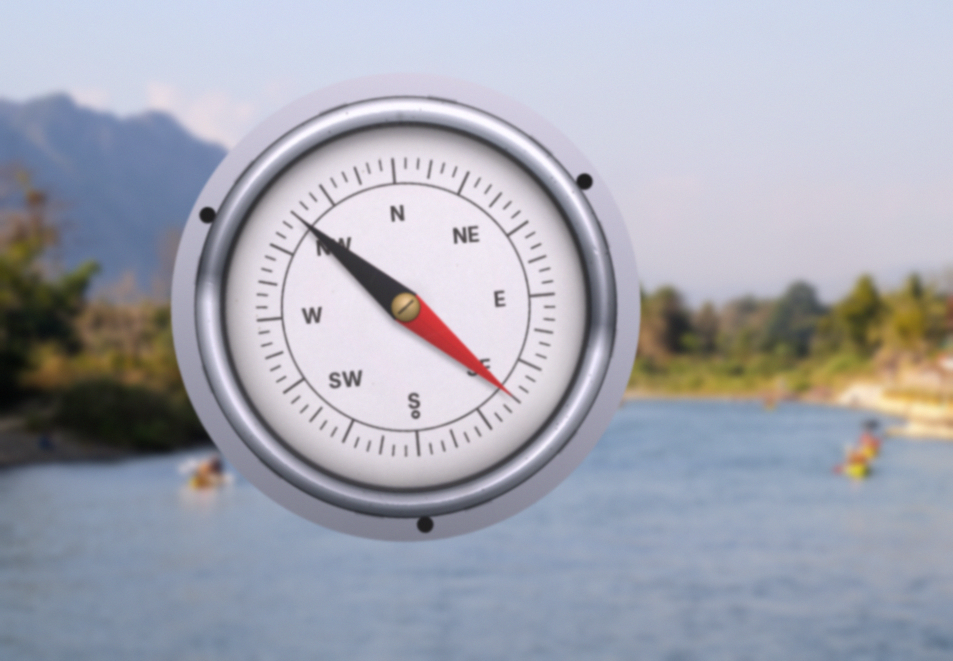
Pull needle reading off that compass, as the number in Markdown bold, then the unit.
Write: **135** °
